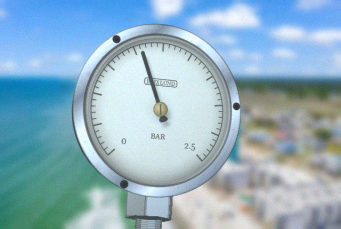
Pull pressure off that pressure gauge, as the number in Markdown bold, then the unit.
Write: **1.05** bar
